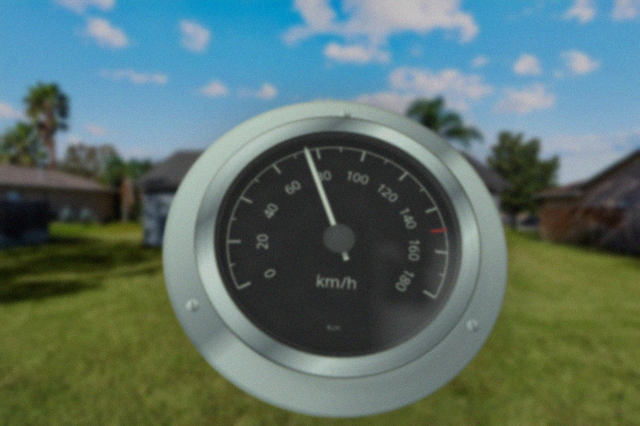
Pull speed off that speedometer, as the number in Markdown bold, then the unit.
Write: **75** km/h
